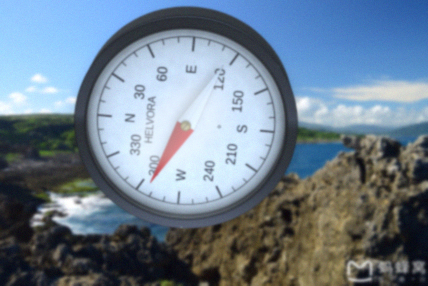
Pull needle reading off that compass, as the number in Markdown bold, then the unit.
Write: **295** °
